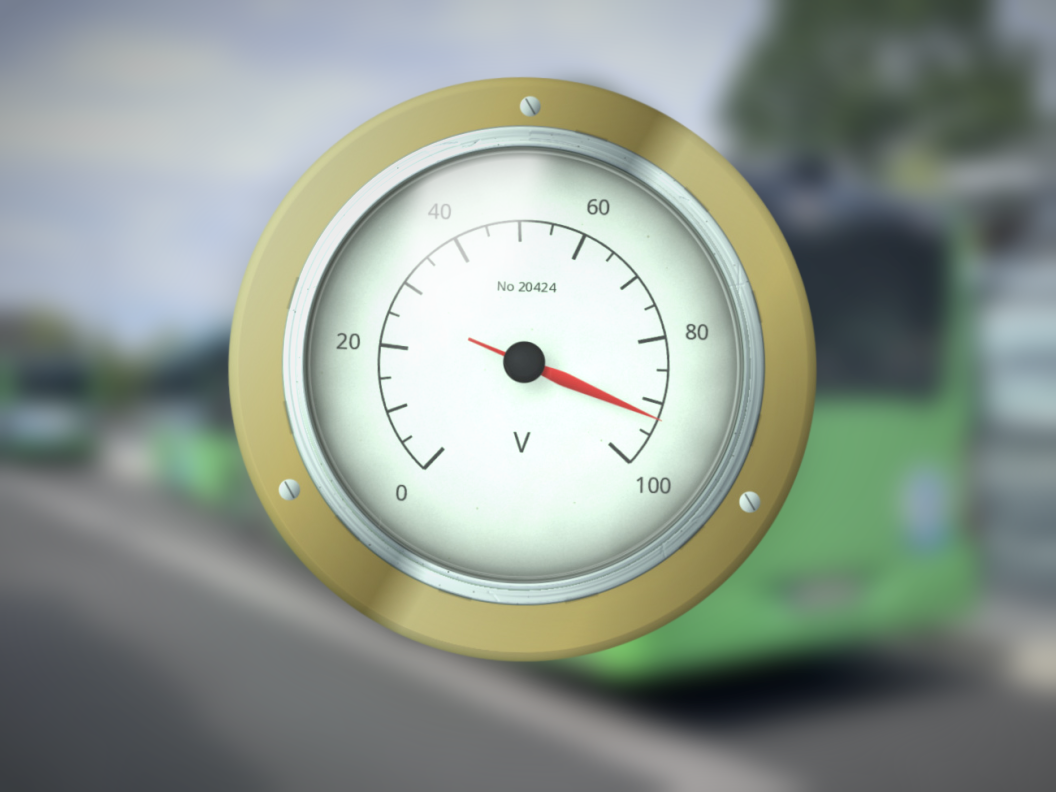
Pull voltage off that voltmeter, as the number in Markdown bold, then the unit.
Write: **92.5** V
